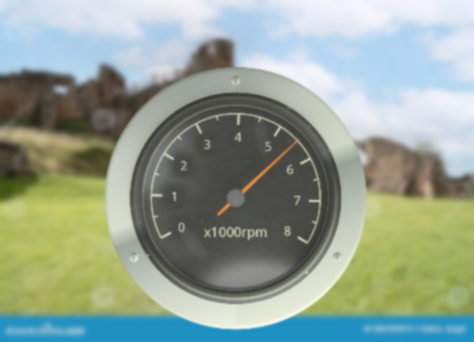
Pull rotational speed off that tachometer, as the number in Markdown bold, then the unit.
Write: **5500** rpm
